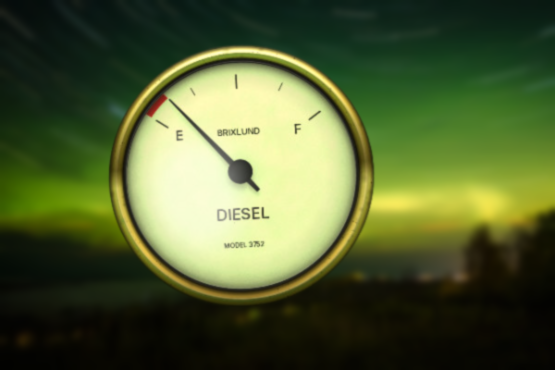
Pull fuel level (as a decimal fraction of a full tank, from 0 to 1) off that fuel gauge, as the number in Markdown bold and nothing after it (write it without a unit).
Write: **0.125**
